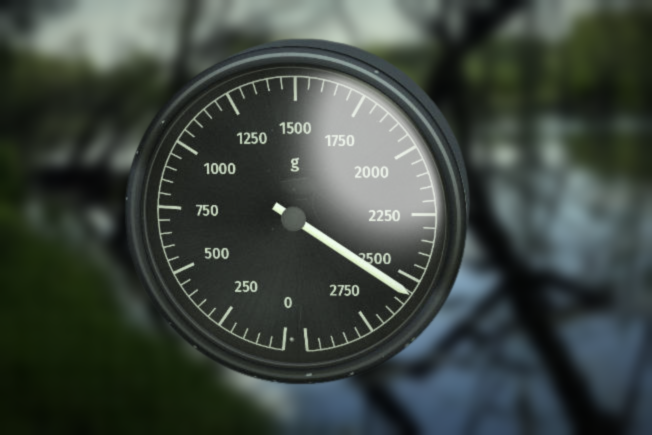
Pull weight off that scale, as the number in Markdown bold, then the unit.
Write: **2550** g
